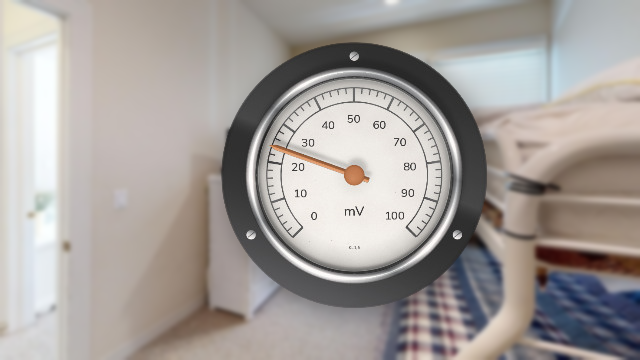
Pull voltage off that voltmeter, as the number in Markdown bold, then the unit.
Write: **24** mV
